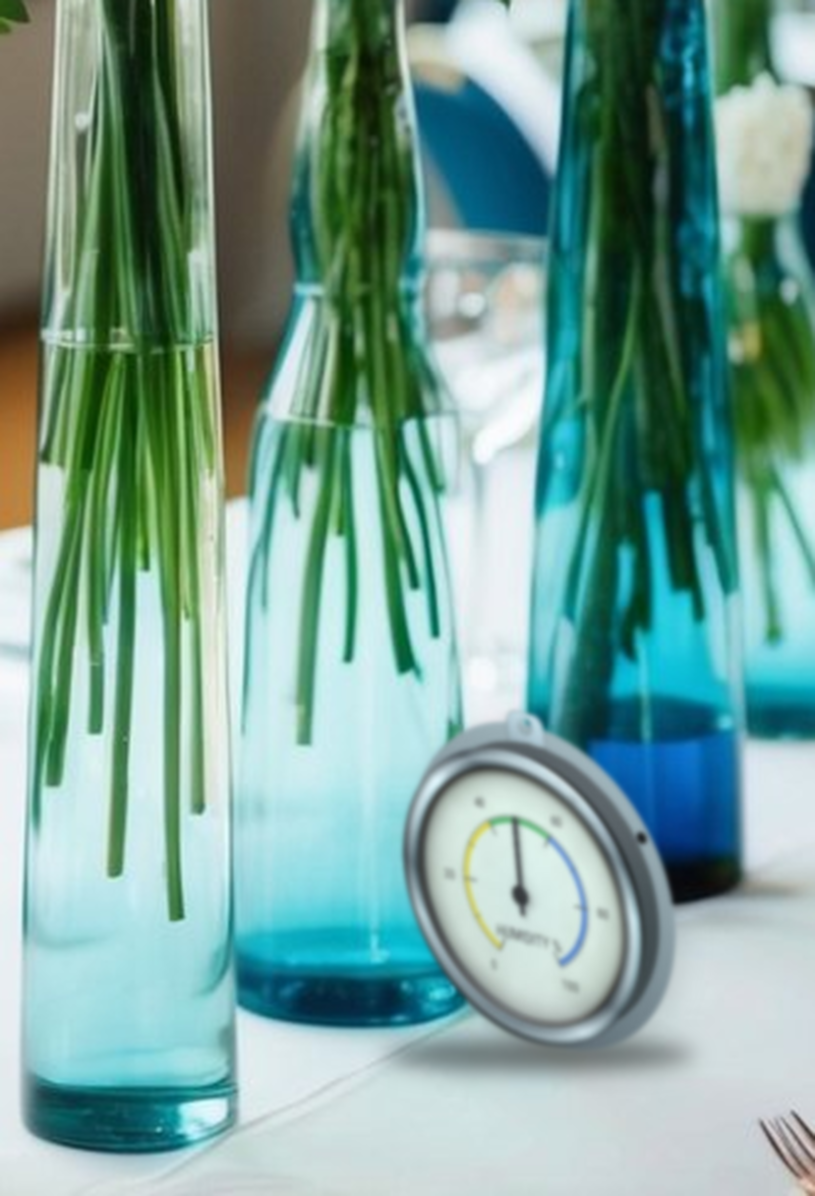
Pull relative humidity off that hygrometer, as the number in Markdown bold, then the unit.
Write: **50** %
